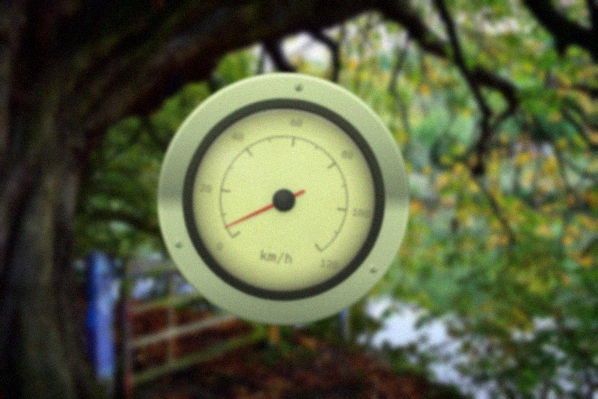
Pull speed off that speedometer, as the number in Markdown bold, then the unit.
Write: **5** km/h
